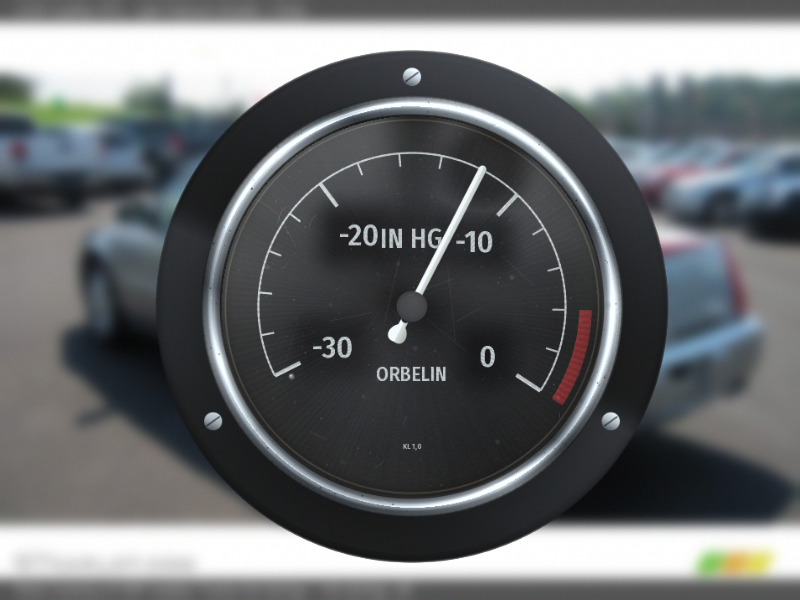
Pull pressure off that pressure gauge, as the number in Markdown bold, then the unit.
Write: **-12** inHg
